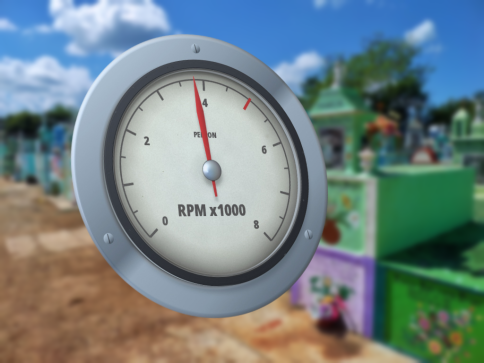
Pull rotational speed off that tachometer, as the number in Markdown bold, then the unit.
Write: **3750** rpm
